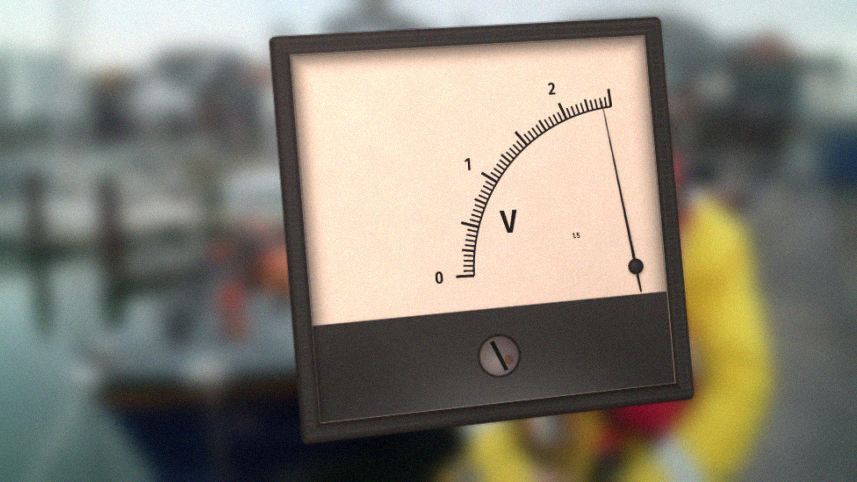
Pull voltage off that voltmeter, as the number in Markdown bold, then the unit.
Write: **2.4** V
